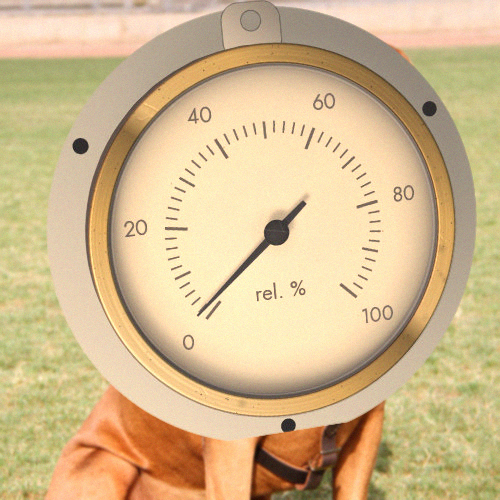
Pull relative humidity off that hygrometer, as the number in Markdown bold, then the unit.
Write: **2** %
